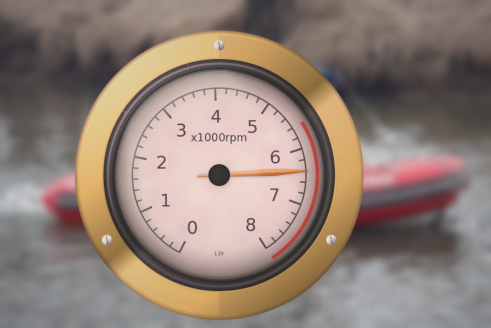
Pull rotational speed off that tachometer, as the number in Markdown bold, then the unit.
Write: **6400** rpm
